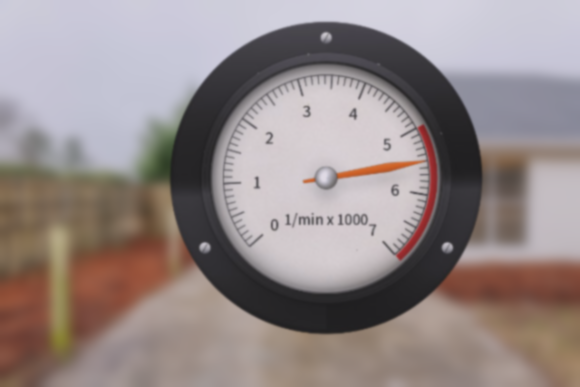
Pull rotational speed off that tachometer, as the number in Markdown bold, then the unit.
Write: **5500** rpm
